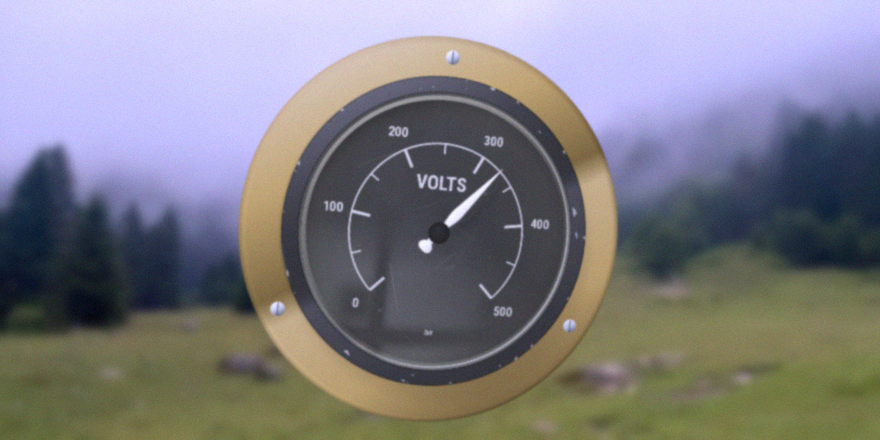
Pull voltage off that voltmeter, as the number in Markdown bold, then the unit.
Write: **325** V
